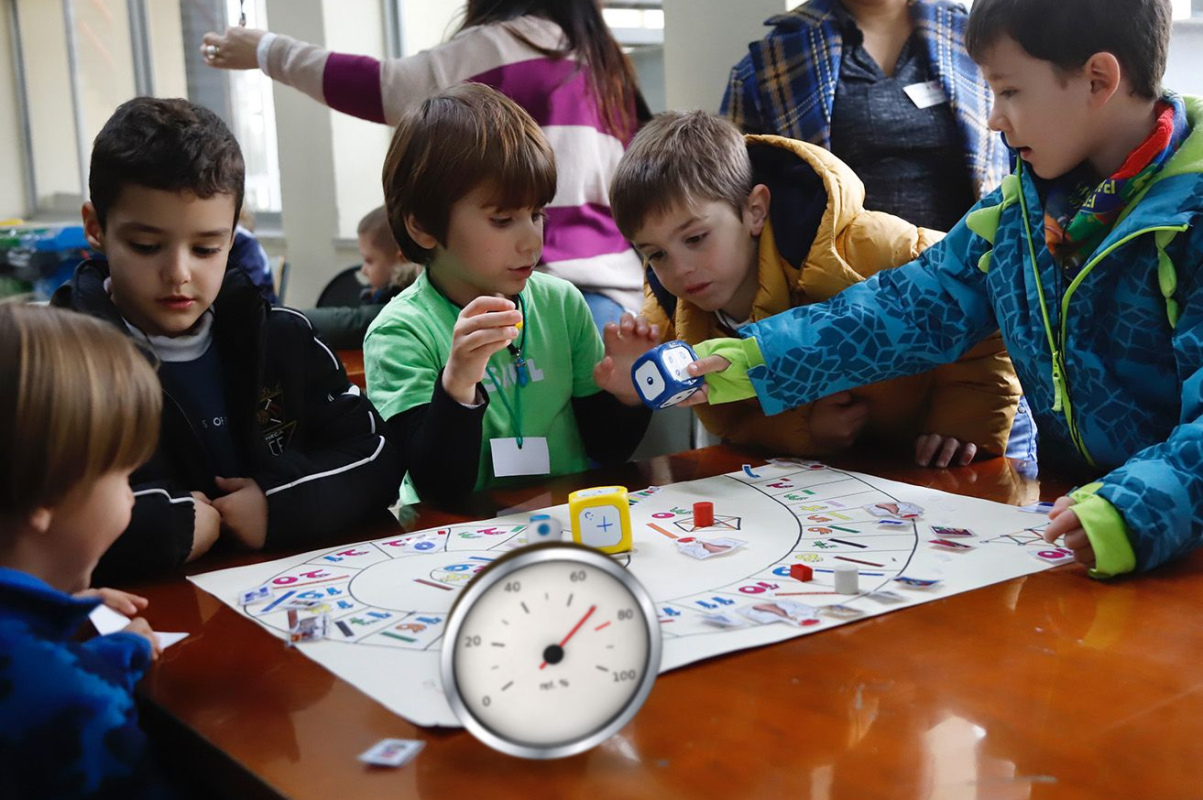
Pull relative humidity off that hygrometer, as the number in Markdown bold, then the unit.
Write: **70** %
